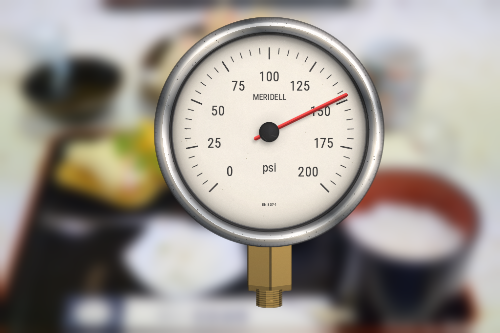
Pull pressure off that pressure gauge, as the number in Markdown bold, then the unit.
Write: **147.5** psi
